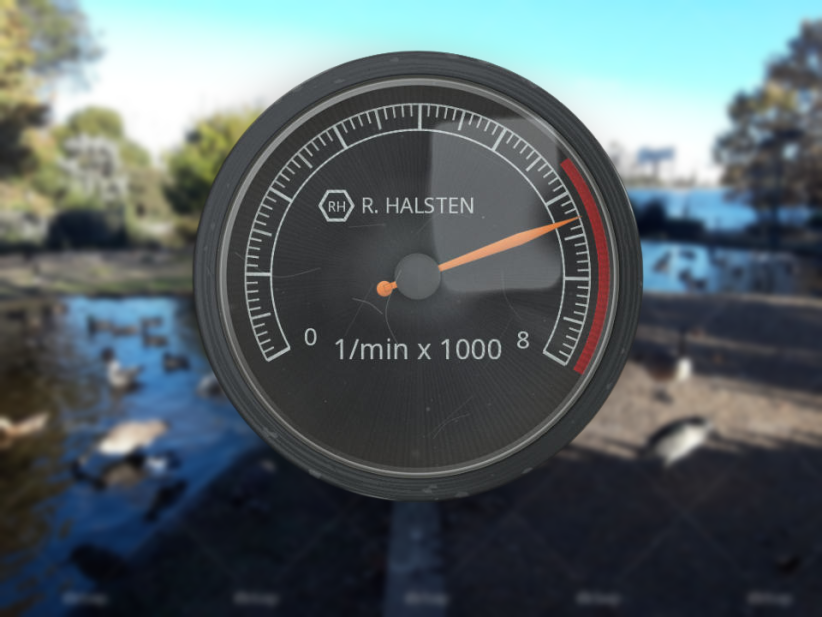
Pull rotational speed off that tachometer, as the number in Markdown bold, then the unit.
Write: **6300** rpm
